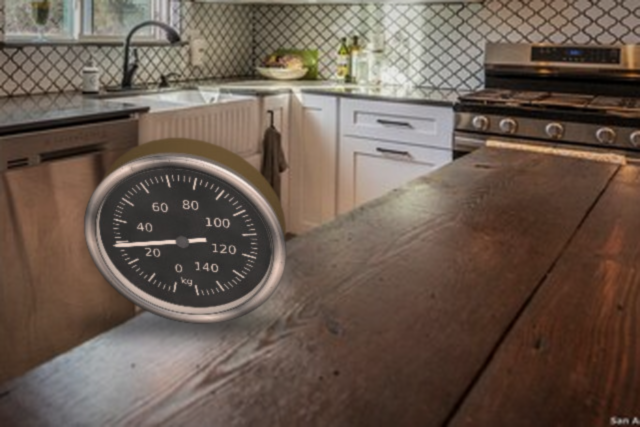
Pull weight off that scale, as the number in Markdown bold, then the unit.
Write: **30** kg
